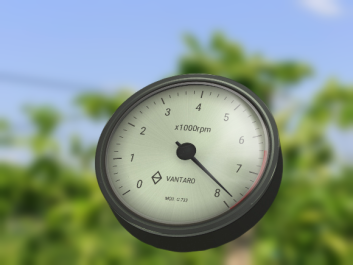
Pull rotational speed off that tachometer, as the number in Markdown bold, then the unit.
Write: **7800** rpm
